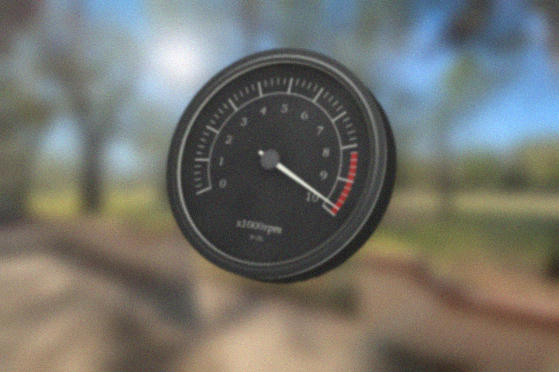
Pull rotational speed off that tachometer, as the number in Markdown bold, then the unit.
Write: **9800** rpm
